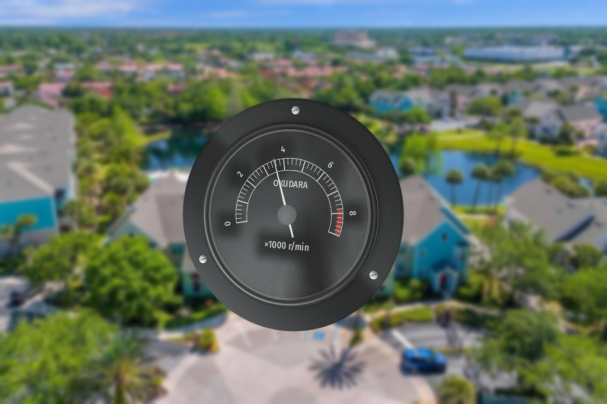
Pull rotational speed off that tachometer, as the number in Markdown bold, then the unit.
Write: **3600** rpm
